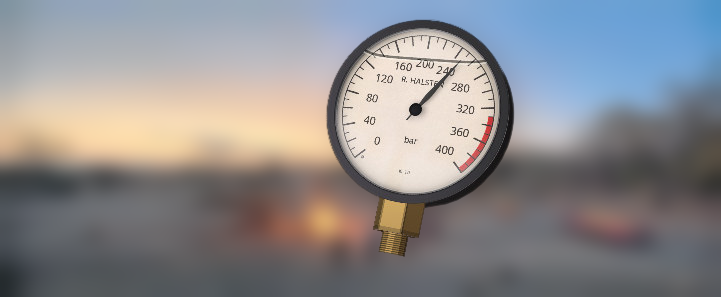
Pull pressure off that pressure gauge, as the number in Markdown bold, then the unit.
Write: **250** bar
